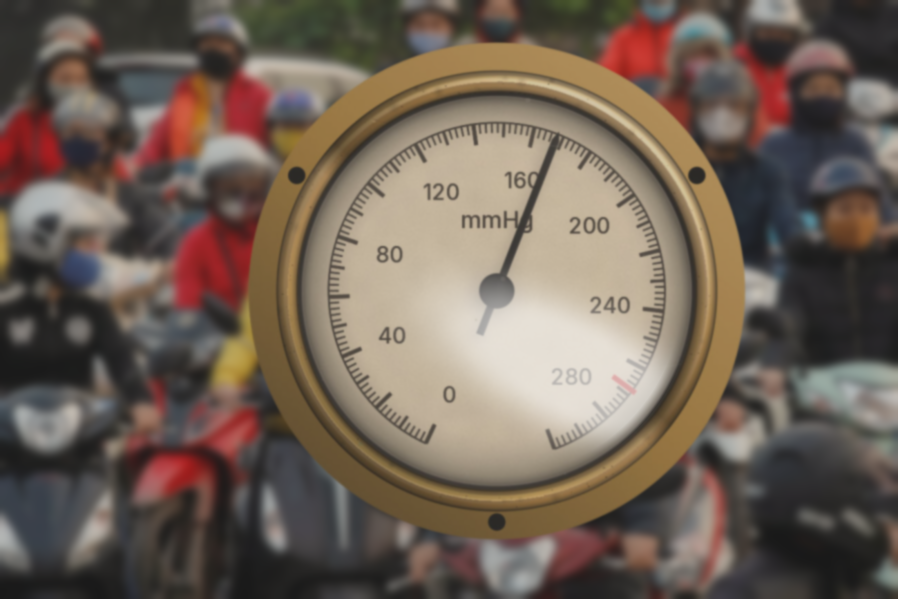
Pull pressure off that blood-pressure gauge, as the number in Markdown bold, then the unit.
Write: **168** mmHg
